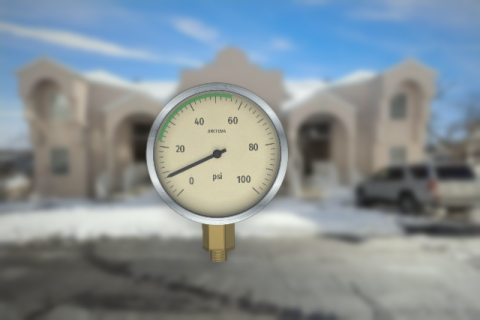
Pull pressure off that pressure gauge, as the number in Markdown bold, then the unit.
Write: **8** psi
